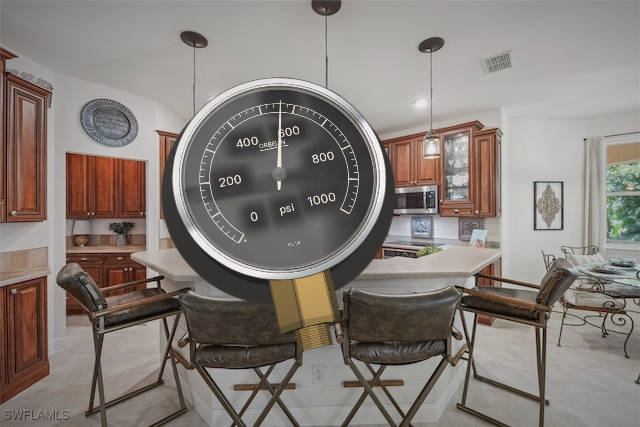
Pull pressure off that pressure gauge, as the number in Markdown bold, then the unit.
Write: **560** psi
